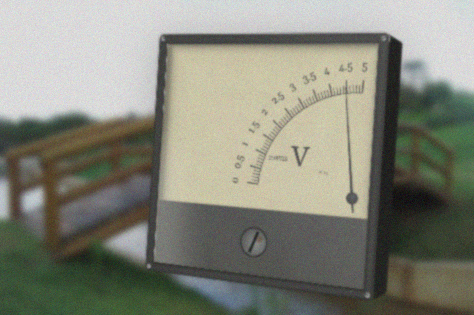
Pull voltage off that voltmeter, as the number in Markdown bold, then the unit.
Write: **4.5** V
